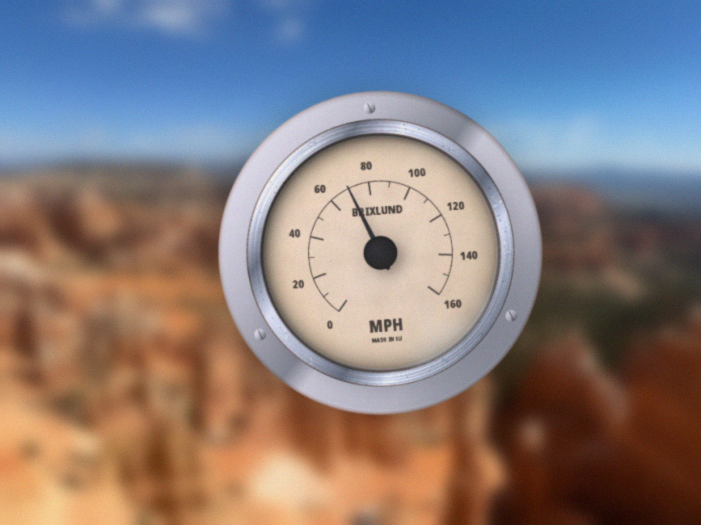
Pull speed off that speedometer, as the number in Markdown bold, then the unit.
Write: **70** mph
